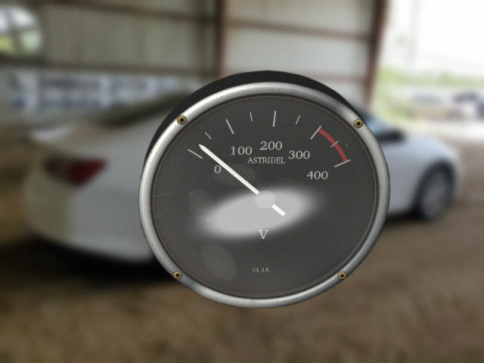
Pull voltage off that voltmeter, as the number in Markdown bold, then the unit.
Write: **25** V
